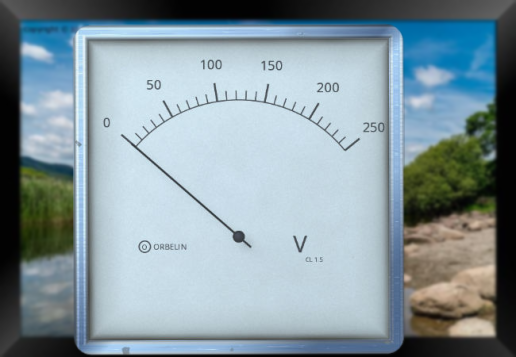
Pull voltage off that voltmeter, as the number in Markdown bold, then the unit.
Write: **0** V
